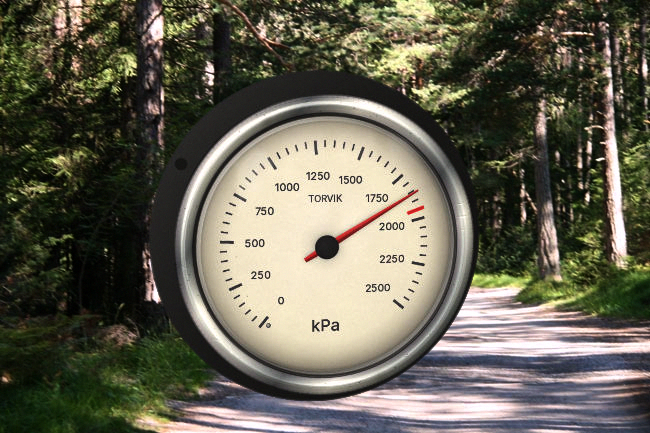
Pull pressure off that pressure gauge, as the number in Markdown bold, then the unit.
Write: **1850** kPa
